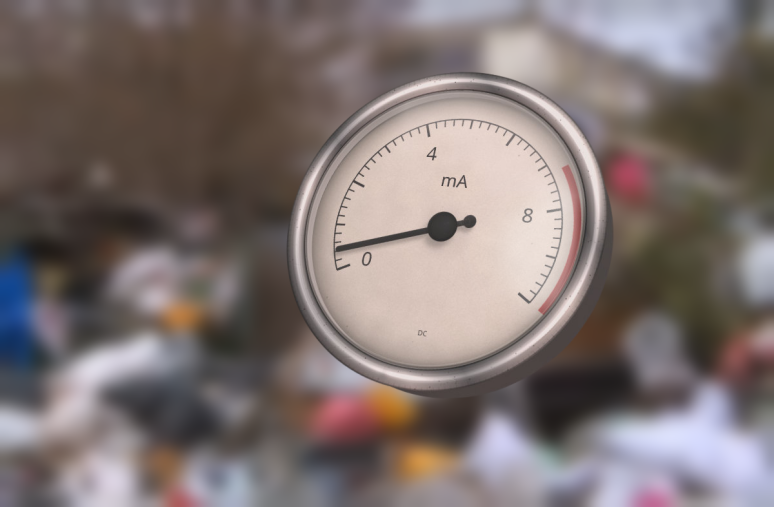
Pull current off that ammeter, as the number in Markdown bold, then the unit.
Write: **0.4** mA
